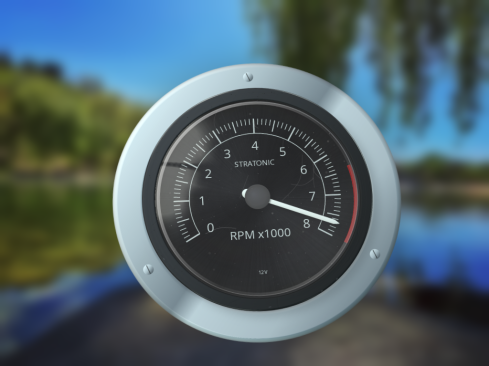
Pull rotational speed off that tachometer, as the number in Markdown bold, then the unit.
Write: **7700** rpm
